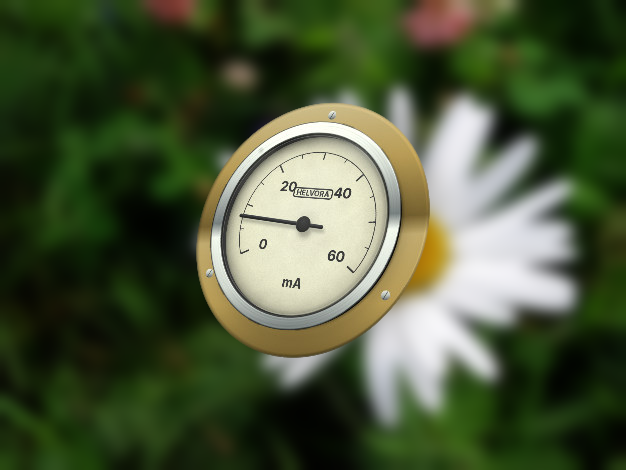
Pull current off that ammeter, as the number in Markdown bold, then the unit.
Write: **7.5** mA
